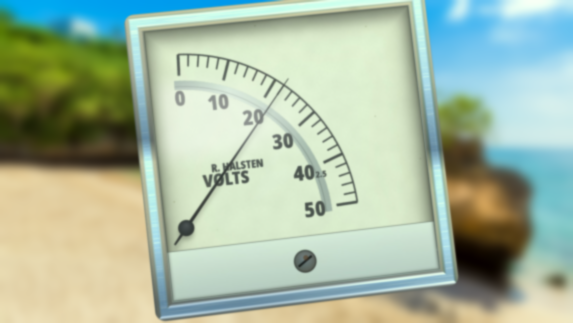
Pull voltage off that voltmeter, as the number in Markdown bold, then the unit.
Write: **22** V
